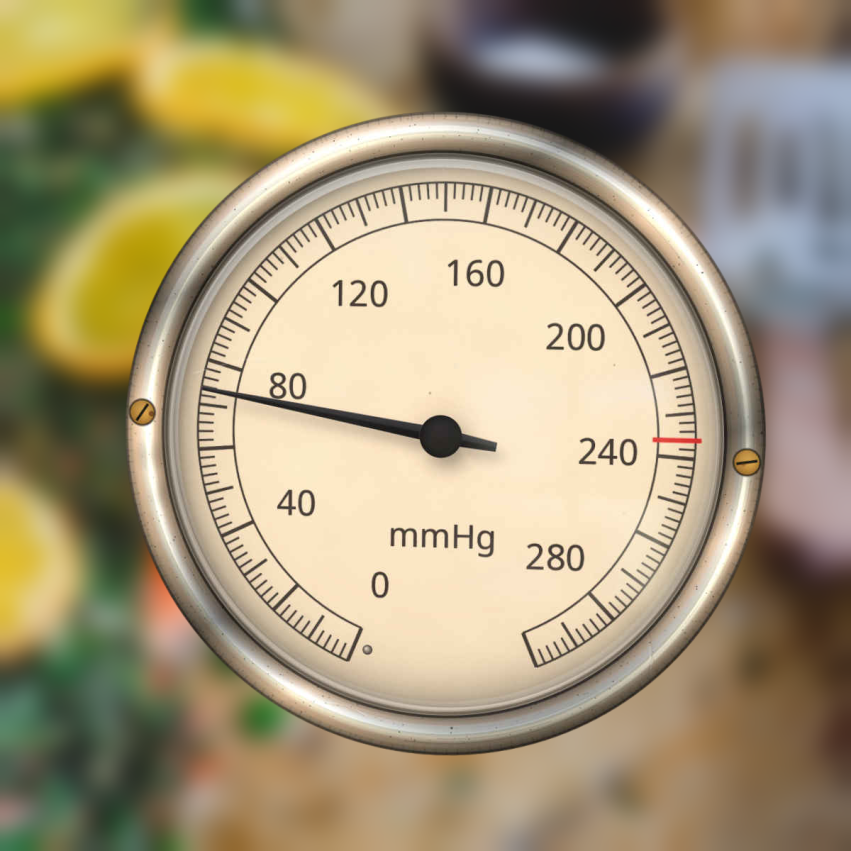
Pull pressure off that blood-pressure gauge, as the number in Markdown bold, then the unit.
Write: **74** mmHg
